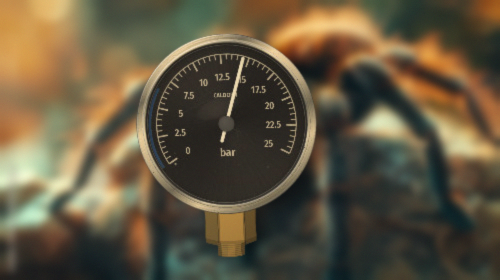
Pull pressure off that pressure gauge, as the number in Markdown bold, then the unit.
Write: **14.5** bar
